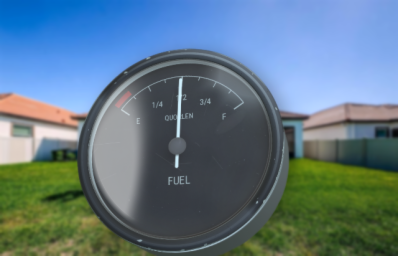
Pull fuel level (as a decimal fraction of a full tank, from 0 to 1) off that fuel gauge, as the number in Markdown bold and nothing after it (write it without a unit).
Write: **0.5**
